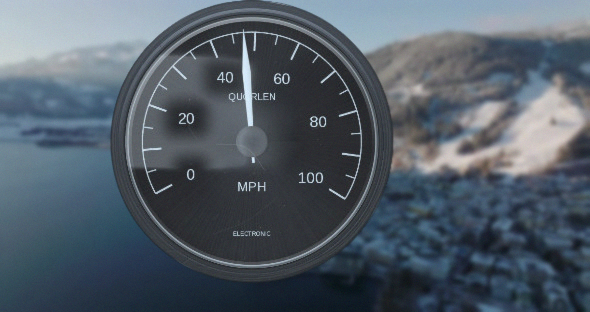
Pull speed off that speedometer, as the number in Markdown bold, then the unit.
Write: **47.5** mph
